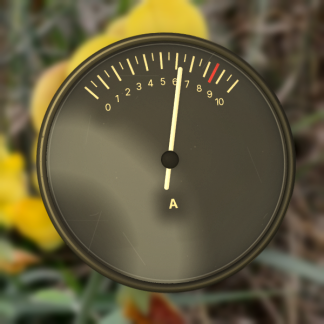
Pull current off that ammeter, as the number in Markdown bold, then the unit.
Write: **6.25** A
